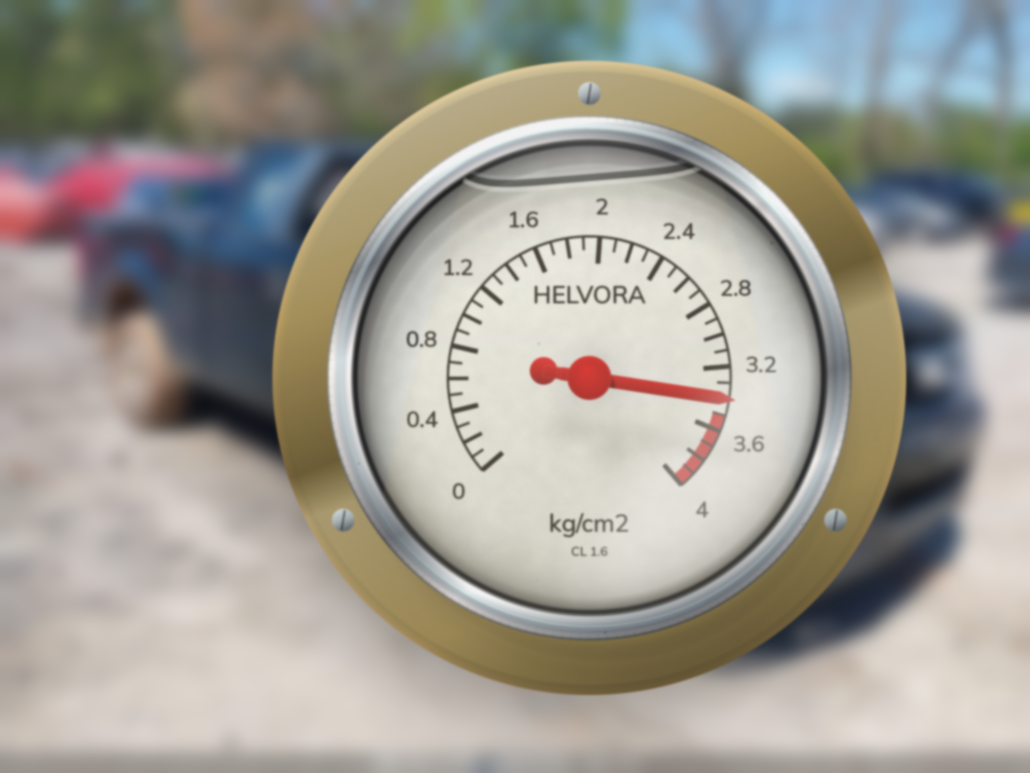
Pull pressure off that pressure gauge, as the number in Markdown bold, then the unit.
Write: **3.4** kg/cm²
